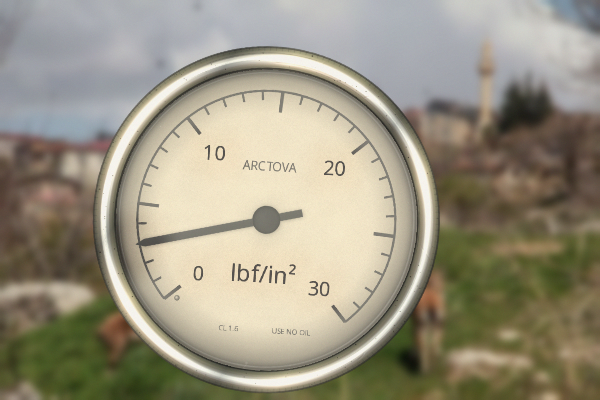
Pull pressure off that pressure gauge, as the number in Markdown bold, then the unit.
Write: **3** psi
